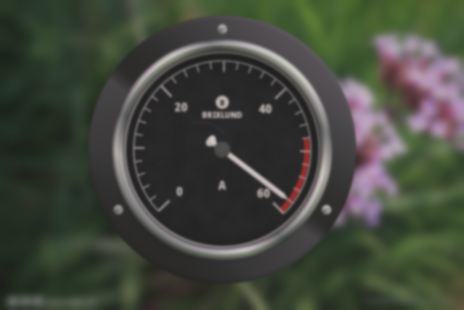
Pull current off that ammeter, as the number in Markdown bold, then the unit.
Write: **58** A
